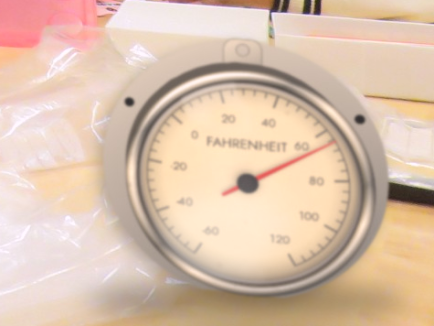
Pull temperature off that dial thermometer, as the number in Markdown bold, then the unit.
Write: **64** °F
